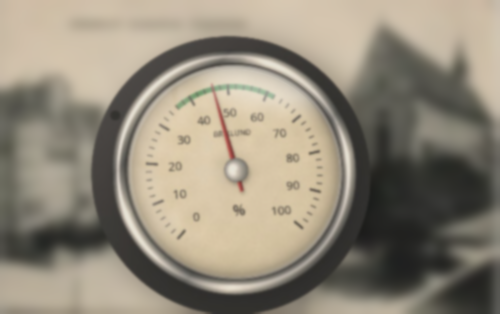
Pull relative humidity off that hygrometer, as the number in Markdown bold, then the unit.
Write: **46** %
